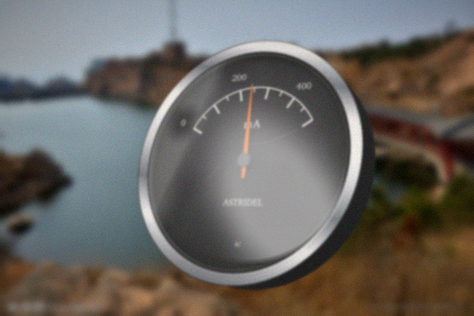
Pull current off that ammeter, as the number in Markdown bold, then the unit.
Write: **250** mA
